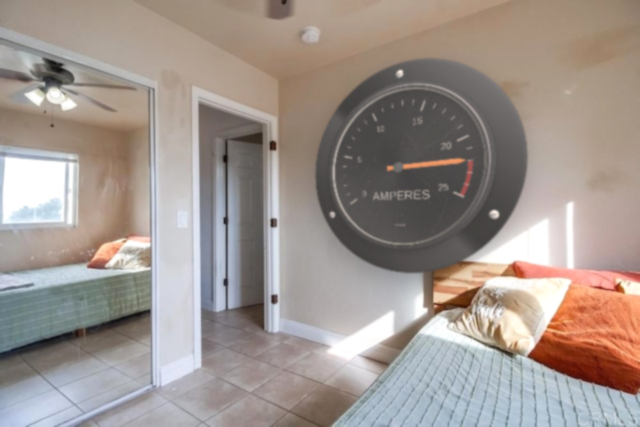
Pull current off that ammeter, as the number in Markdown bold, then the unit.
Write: **22** A
